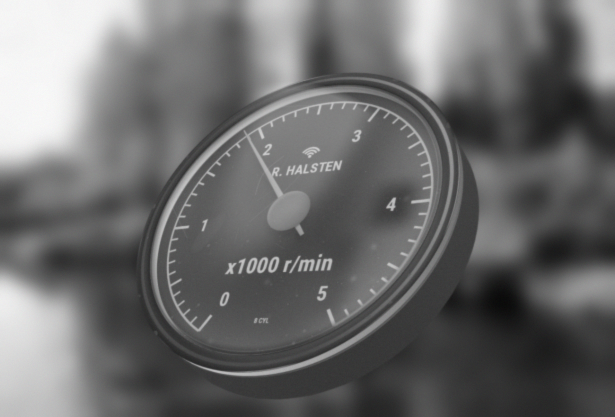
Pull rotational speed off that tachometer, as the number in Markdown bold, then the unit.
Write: **1900** rpm
